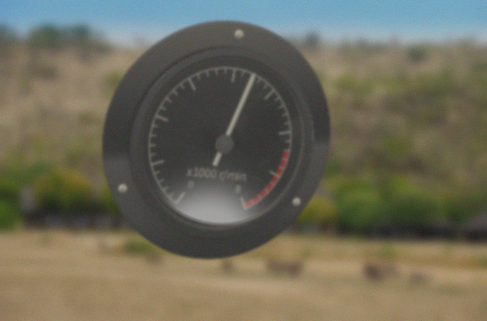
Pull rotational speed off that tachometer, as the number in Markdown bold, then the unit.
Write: **4400** rpm
